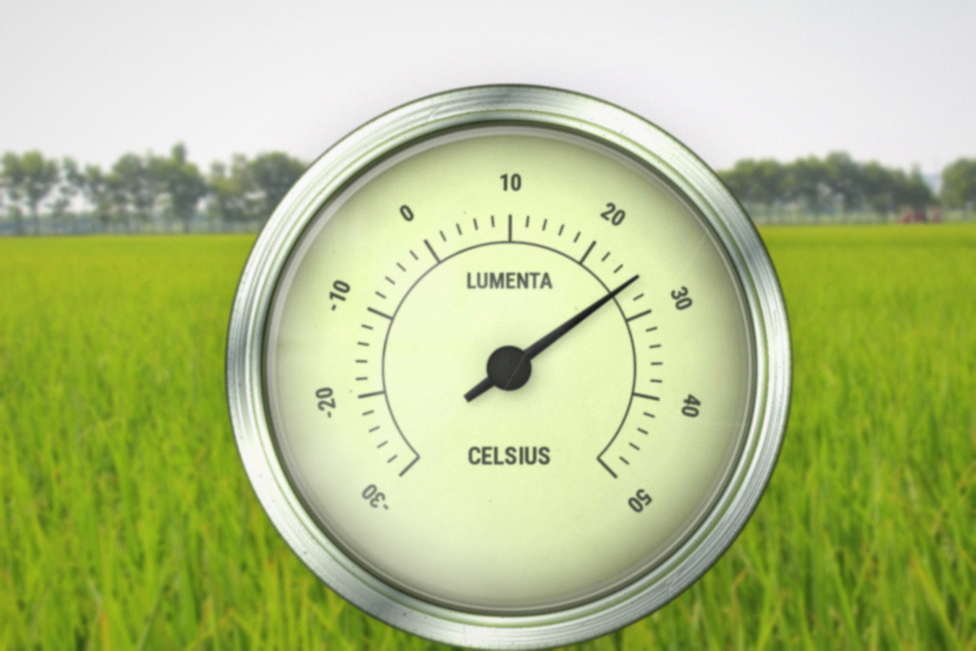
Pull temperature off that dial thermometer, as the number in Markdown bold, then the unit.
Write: **26** °C
